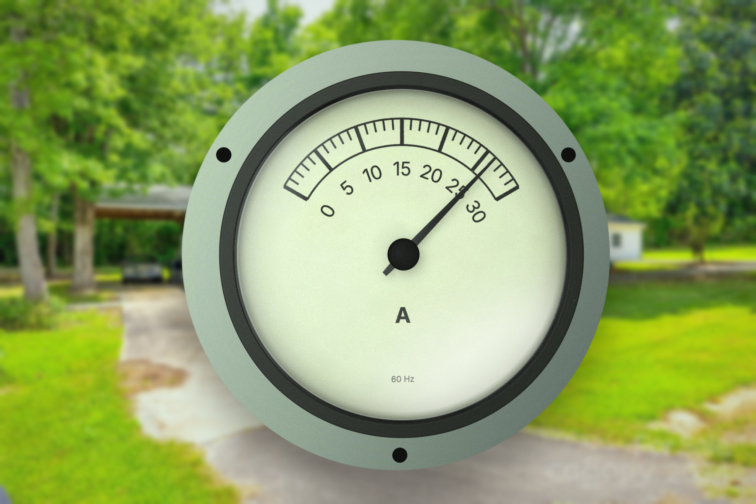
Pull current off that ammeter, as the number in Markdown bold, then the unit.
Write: **26** A
